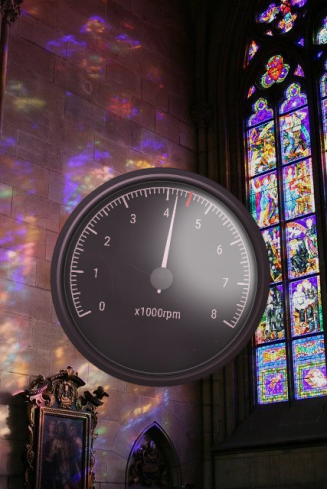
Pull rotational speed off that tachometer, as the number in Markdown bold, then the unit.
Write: **4200** rpm
